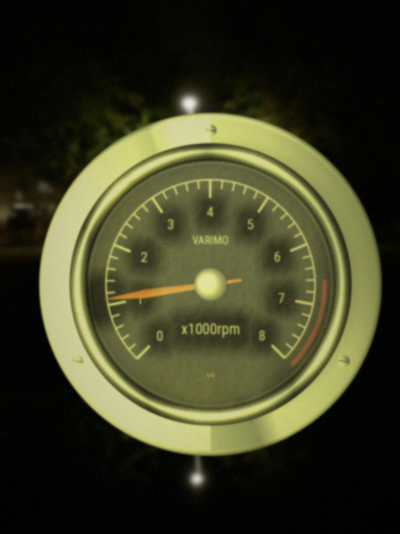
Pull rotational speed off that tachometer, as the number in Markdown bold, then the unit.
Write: **1100** rpm
